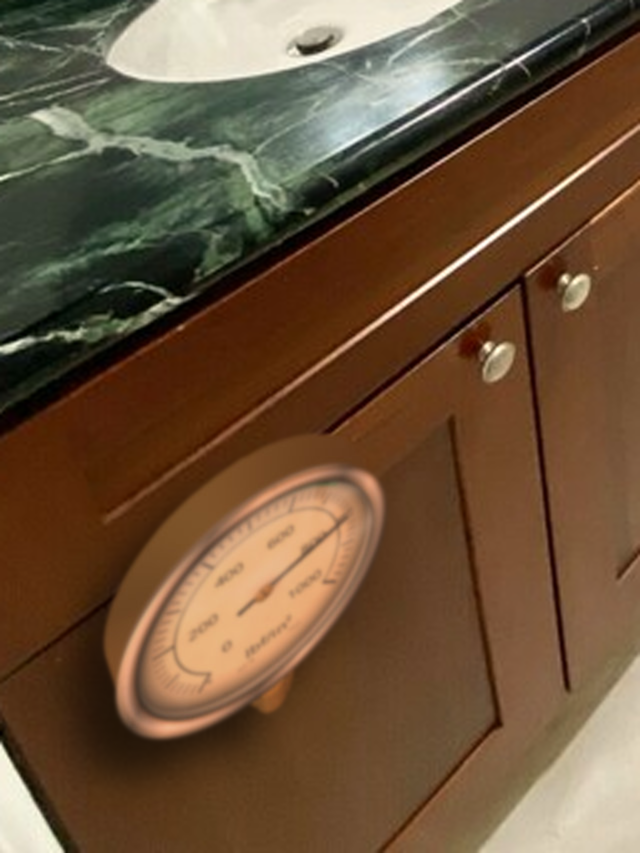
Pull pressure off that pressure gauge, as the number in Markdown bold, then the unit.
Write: **800** psi
